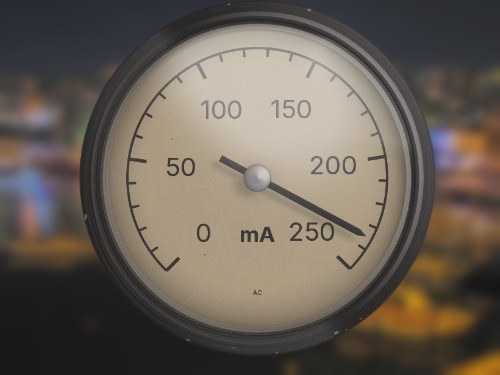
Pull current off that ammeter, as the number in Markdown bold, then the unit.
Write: **235** mA
